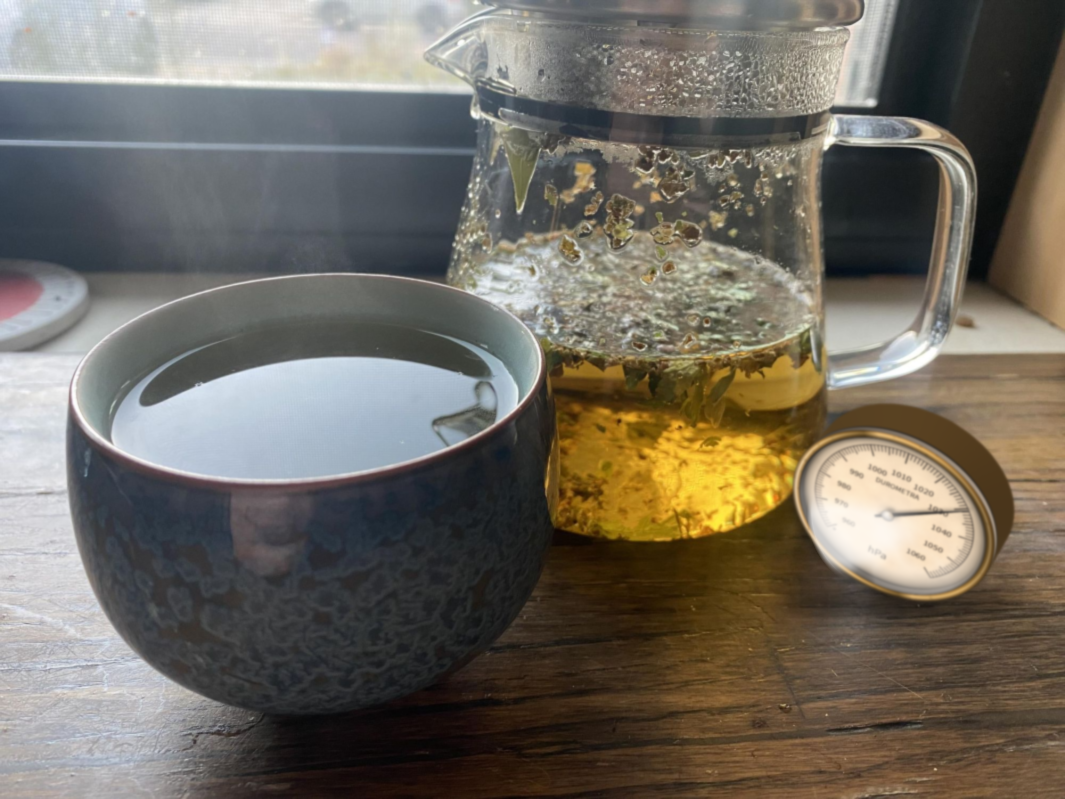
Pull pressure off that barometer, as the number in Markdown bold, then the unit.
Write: **1030** hPa
